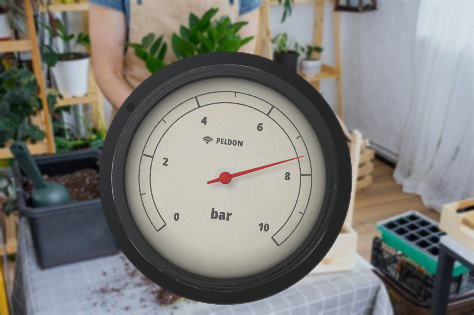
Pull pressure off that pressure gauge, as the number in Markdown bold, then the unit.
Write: **7.5** bar
